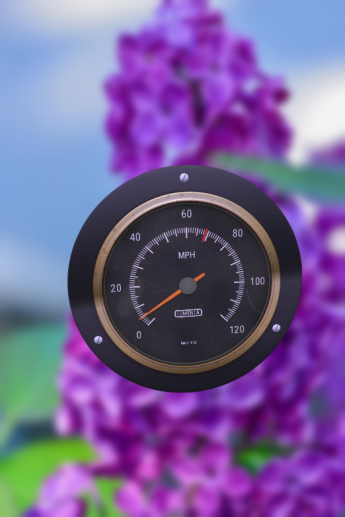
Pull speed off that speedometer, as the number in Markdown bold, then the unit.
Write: **5** mph
